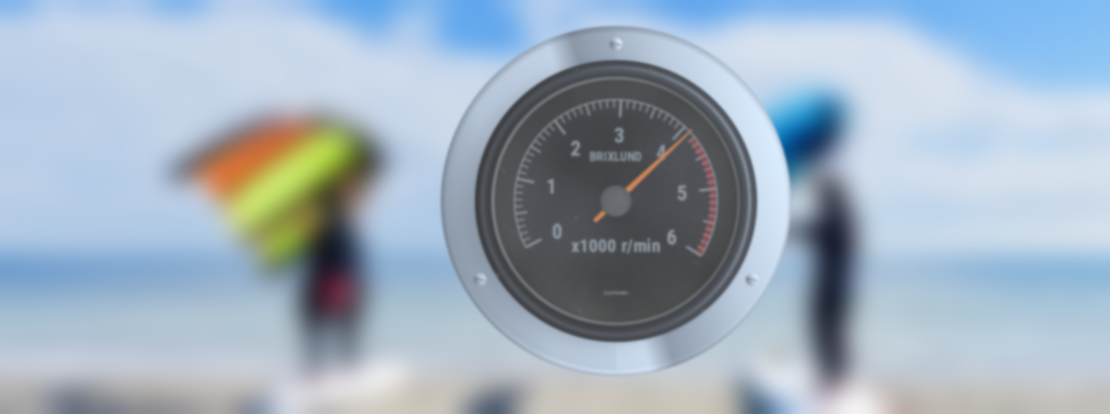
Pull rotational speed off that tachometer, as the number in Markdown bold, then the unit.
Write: **4100** rpm
